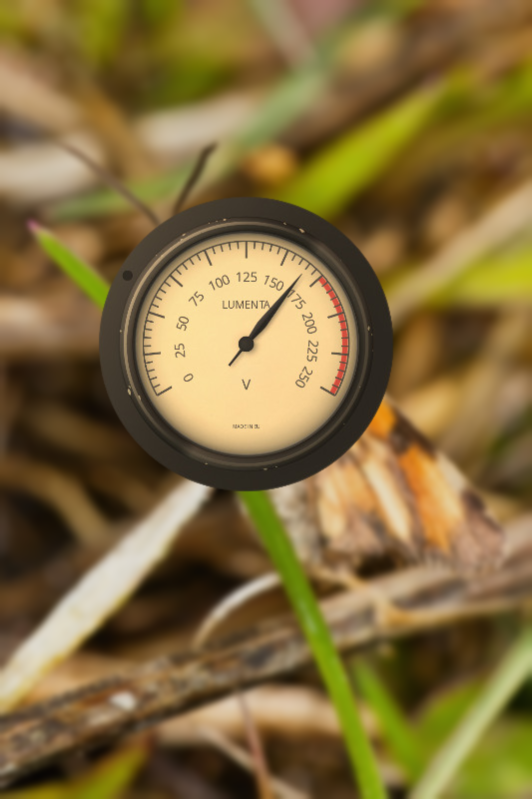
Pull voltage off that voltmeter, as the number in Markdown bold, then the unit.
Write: **165** V
